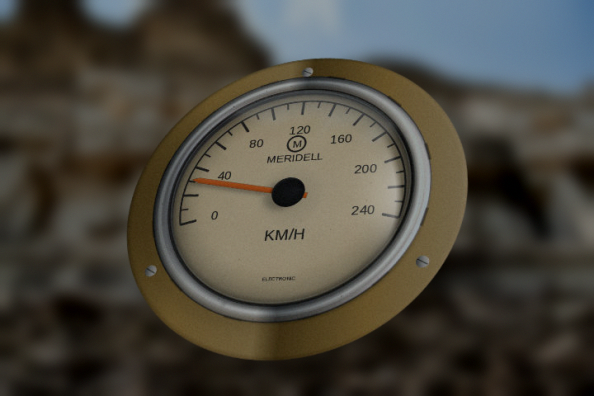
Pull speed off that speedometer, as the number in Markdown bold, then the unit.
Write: **30** km/h
